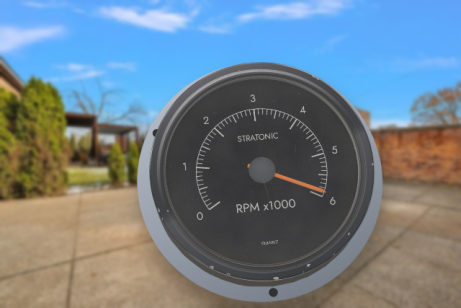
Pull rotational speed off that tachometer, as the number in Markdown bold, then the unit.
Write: **5900** rpm
